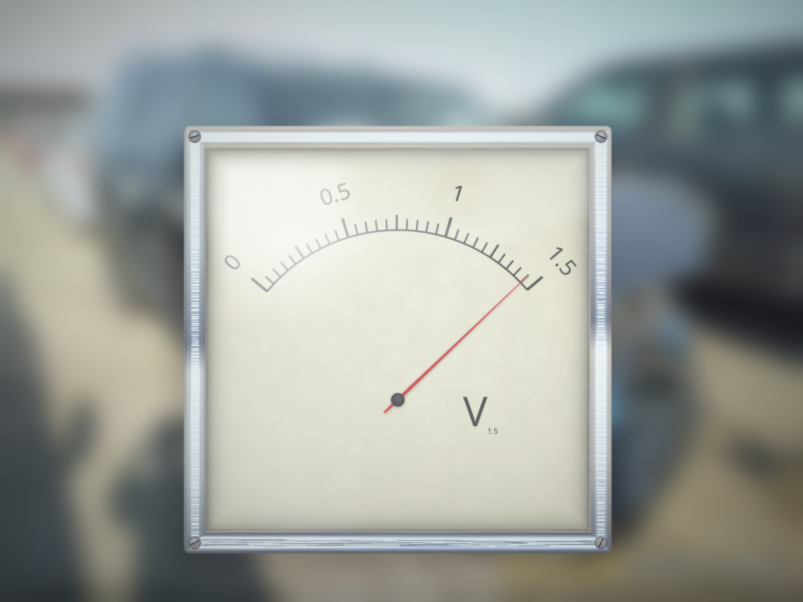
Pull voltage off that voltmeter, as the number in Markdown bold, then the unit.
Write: **1.45** V
